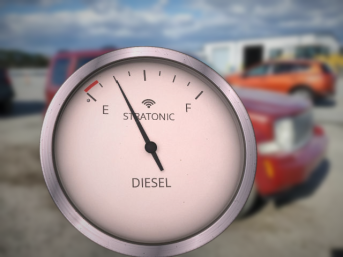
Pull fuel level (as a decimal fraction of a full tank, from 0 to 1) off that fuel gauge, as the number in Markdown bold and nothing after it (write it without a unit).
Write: **0.25**
